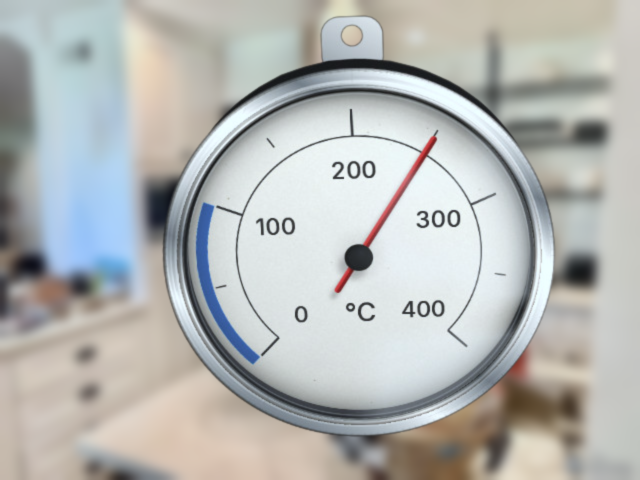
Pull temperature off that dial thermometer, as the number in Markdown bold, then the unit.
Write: **250** °C
